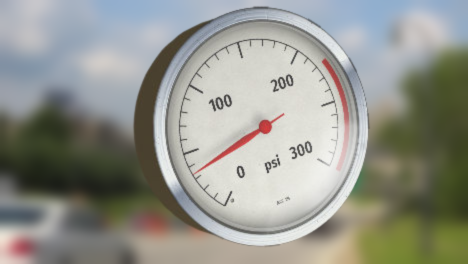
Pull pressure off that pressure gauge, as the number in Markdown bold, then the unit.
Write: **35** psi
